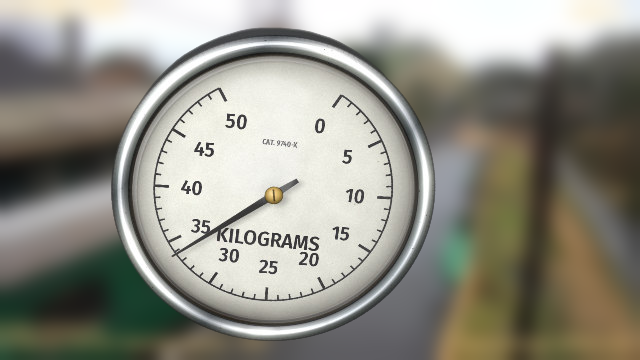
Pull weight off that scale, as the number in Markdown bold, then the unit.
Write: **34** kg
